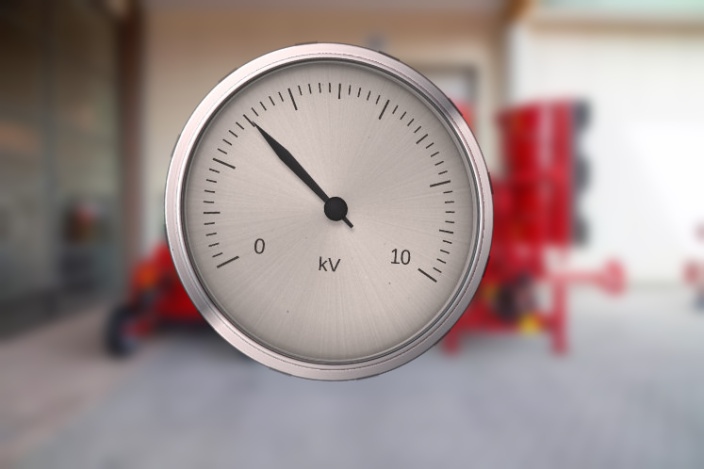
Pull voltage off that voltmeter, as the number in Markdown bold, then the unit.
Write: **3** kV
